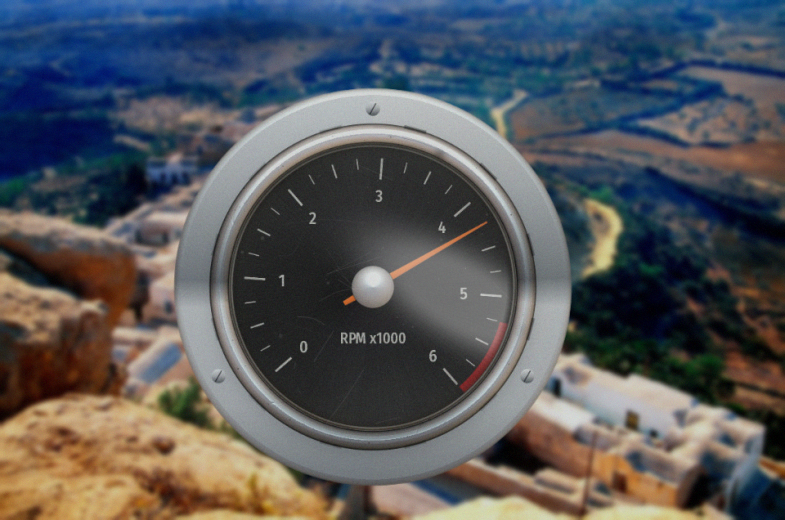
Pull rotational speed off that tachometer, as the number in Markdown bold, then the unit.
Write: **4250** rpm
